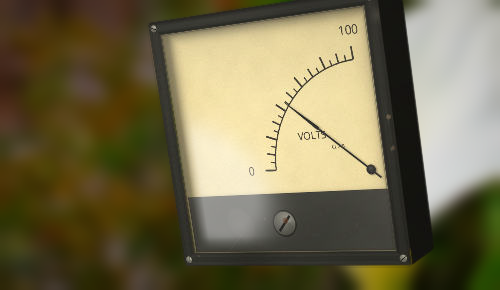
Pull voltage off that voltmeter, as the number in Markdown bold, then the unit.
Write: **45** V
